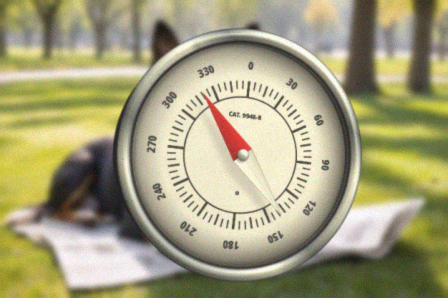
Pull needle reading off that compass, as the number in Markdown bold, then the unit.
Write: **320** °
